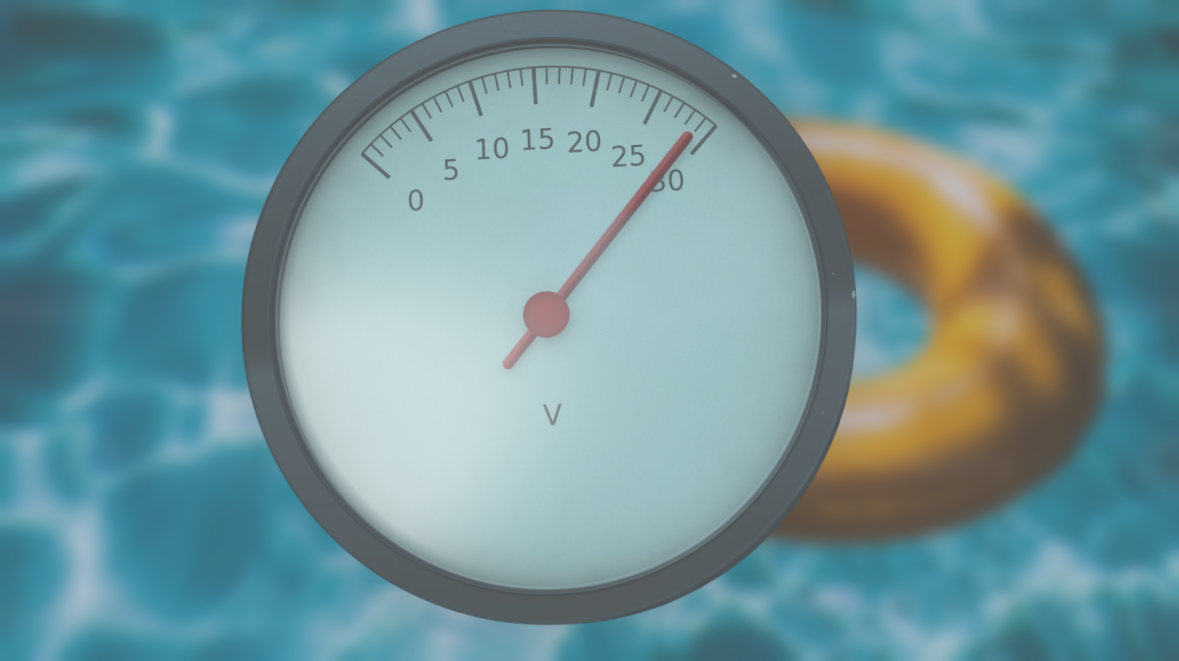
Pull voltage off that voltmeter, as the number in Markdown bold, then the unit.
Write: **29** V
